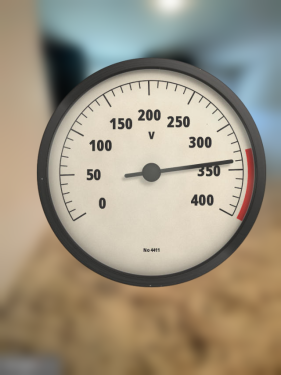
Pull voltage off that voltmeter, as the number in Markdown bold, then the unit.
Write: **340** V
